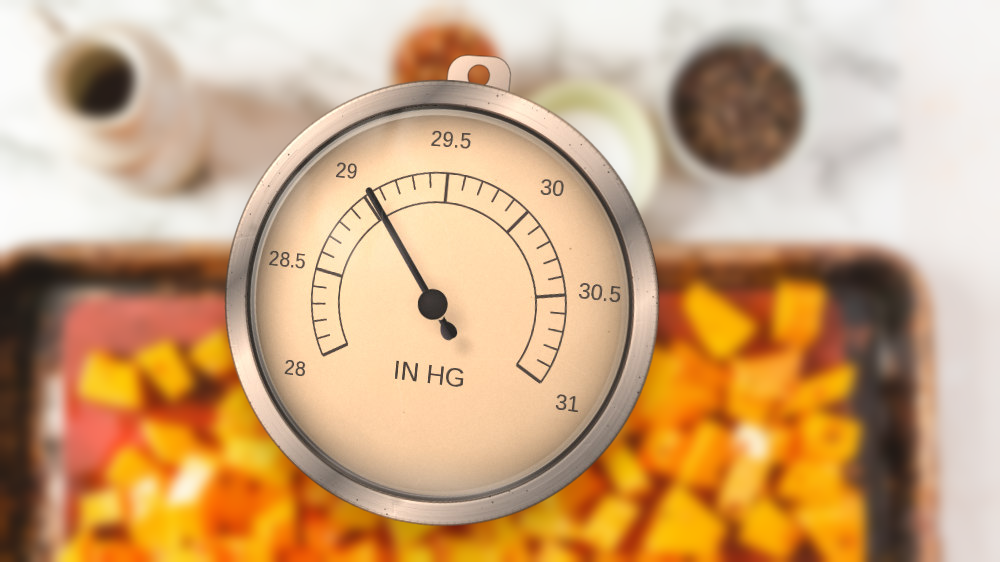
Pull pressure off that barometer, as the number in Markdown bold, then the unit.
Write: **29.05** inHg
